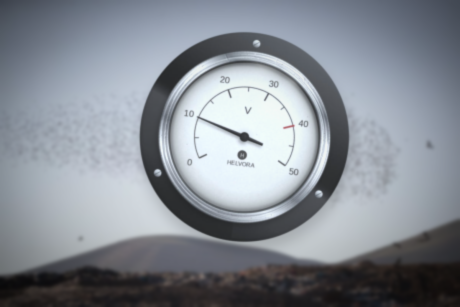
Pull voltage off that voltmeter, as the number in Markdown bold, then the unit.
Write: **10** V
